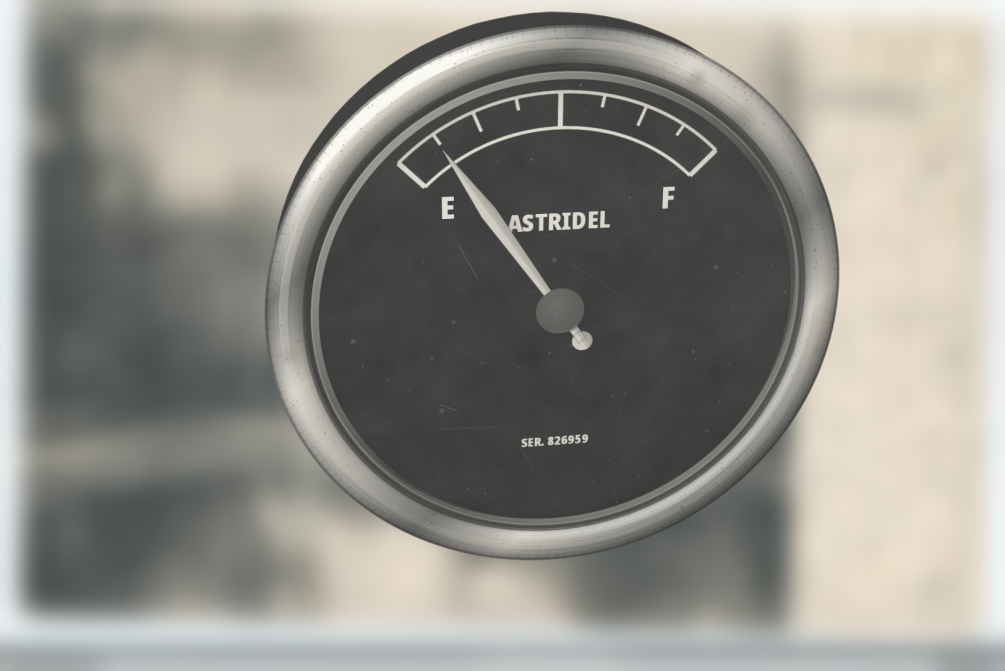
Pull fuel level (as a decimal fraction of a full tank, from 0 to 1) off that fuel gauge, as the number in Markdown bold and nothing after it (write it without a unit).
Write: **0.125**
